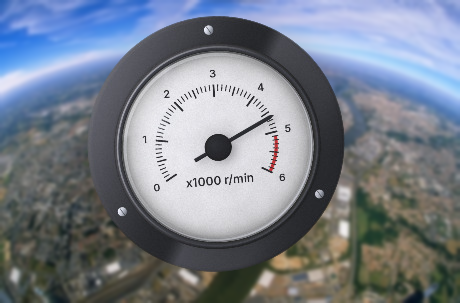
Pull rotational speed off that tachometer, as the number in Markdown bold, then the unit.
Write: **4600** rpm
